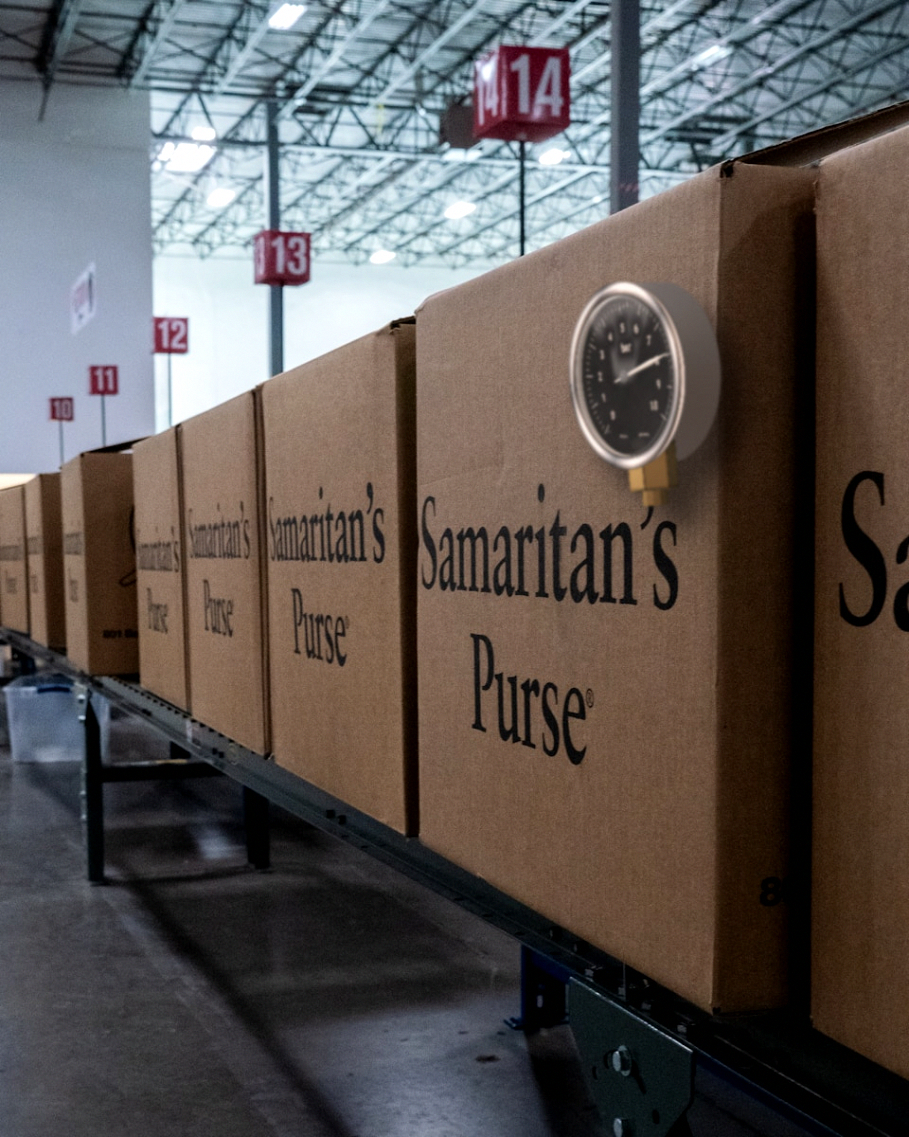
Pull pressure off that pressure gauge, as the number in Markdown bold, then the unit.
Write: **8** bar
